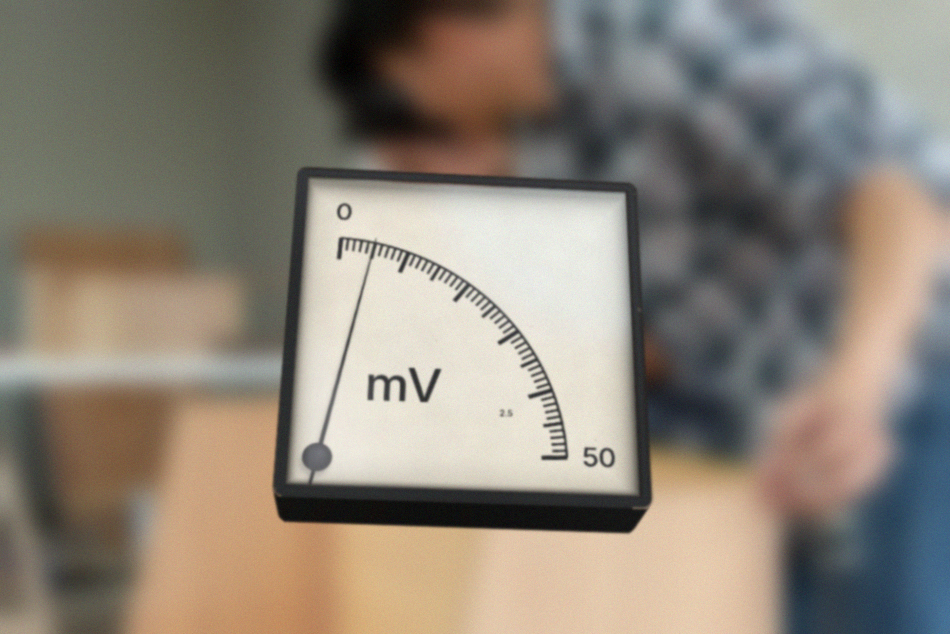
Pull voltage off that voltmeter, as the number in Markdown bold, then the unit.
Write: **5** mV
